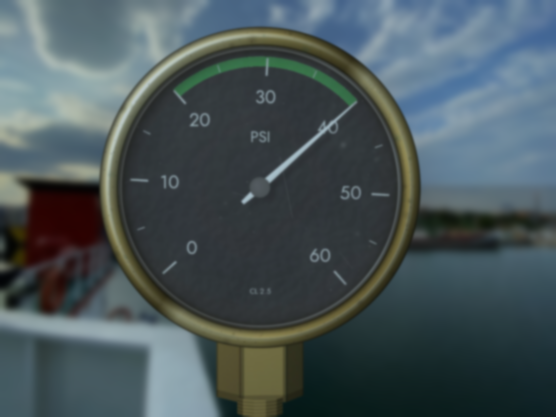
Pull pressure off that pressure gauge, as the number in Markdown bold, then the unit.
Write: **40** psi
